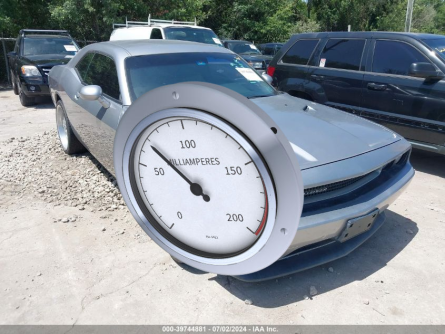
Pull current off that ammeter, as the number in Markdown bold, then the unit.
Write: **70** mA
